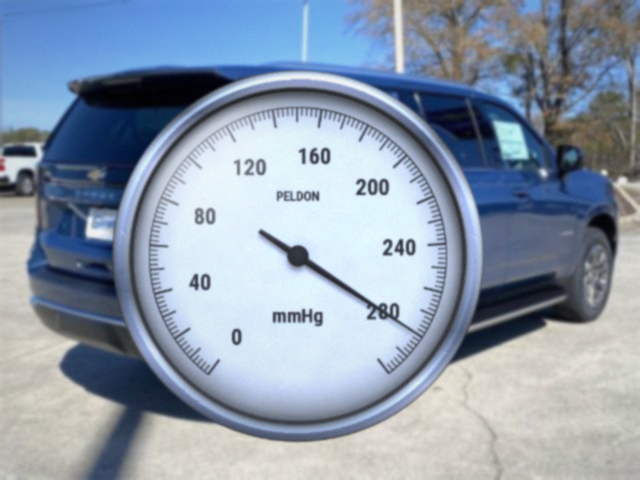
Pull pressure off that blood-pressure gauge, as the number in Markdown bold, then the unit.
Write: **280** mmHg
